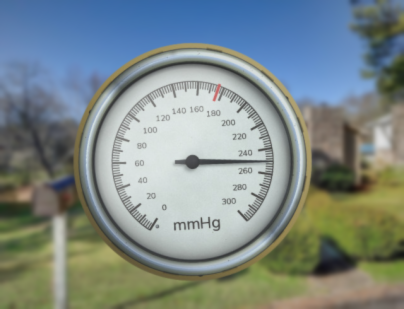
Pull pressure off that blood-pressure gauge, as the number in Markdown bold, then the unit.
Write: **250** mmHg
